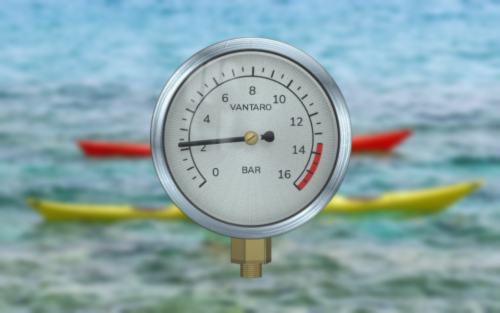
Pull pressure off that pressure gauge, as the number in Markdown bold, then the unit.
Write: **2.25** bar
